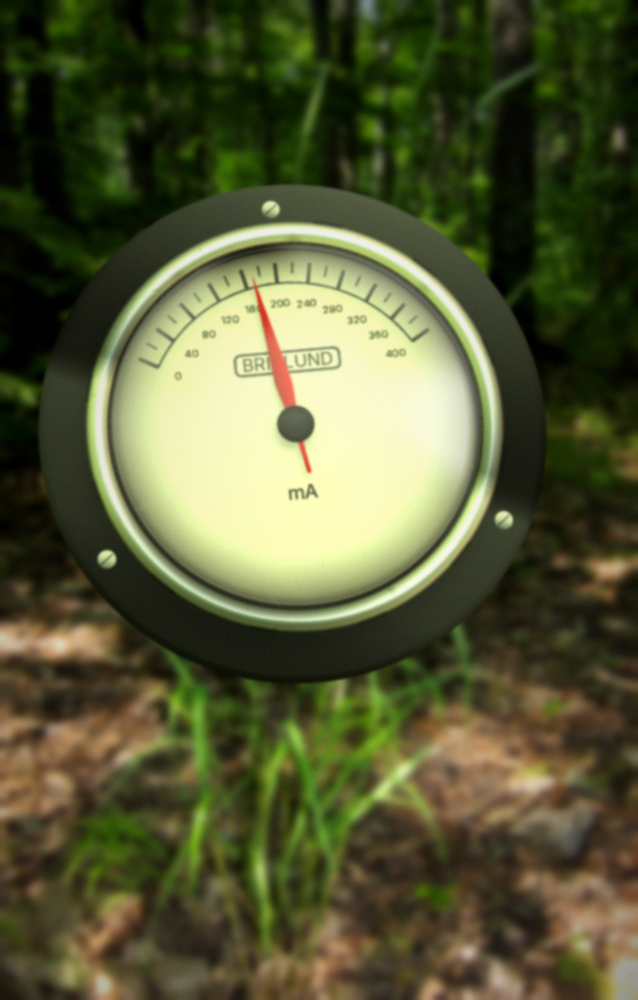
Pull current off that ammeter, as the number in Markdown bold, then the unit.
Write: **170** mA
